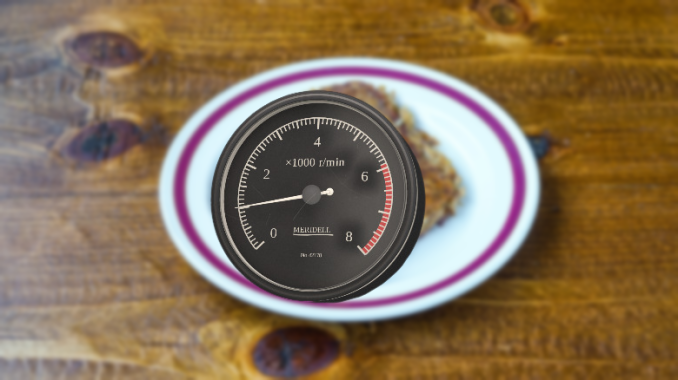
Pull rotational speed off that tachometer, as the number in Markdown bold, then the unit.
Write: **1000** rpm
